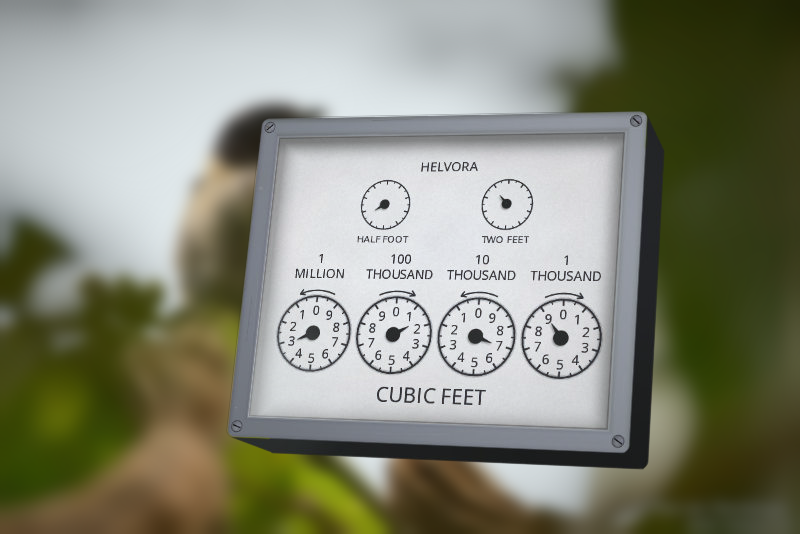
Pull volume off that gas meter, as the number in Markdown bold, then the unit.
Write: **316900** ft³
